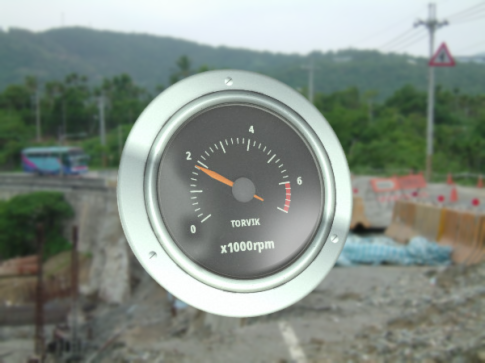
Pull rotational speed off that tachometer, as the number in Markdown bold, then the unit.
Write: **1800** rpm
